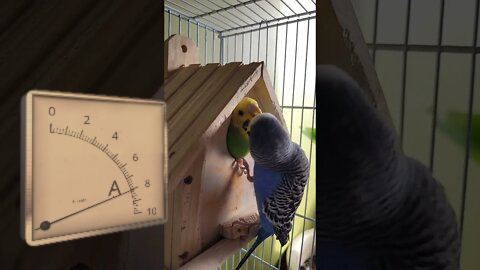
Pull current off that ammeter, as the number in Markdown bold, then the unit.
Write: **8** A
